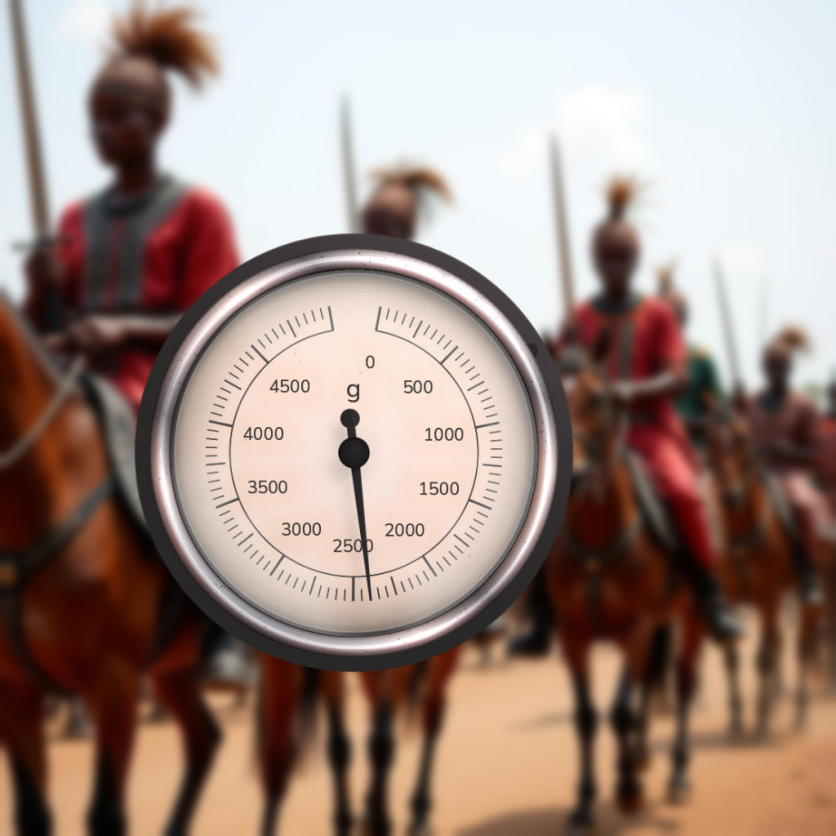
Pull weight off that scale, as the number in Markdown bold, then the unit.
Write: **2400** g
